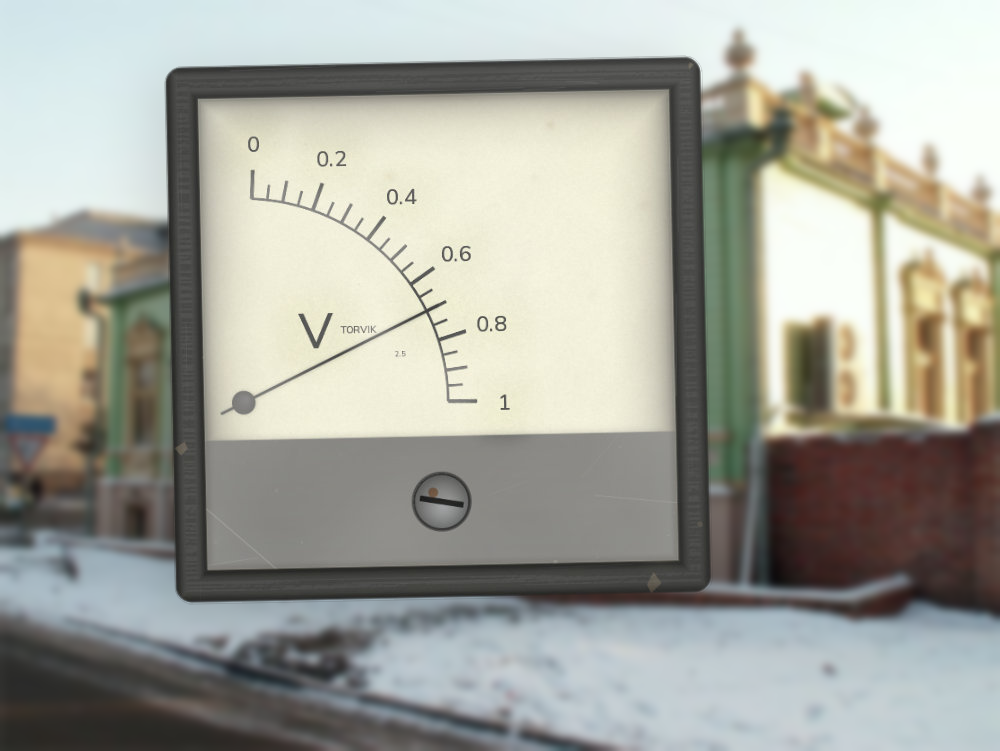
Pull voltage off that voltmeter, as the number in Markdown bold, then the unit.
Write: **0.7** V
